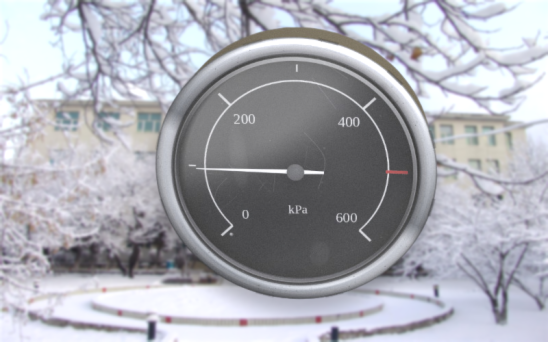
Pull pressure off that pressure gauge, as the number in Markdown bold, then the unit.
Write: **100** kPa
